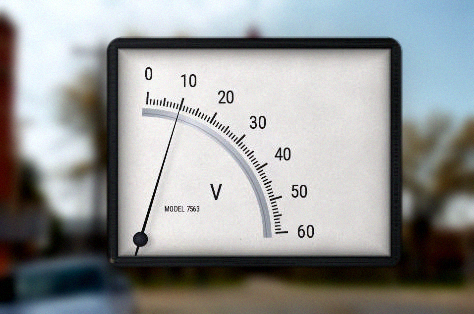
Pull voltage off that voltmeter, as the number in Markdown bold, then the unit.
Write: **10** V
